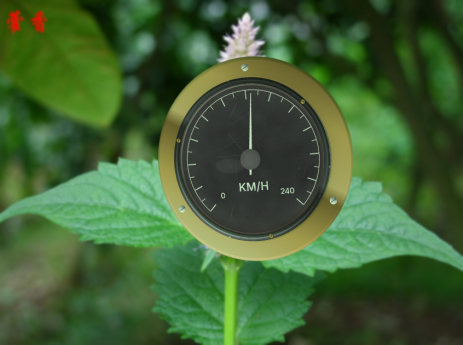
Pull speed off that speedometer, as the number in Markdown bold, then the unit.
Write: **125** km/h
